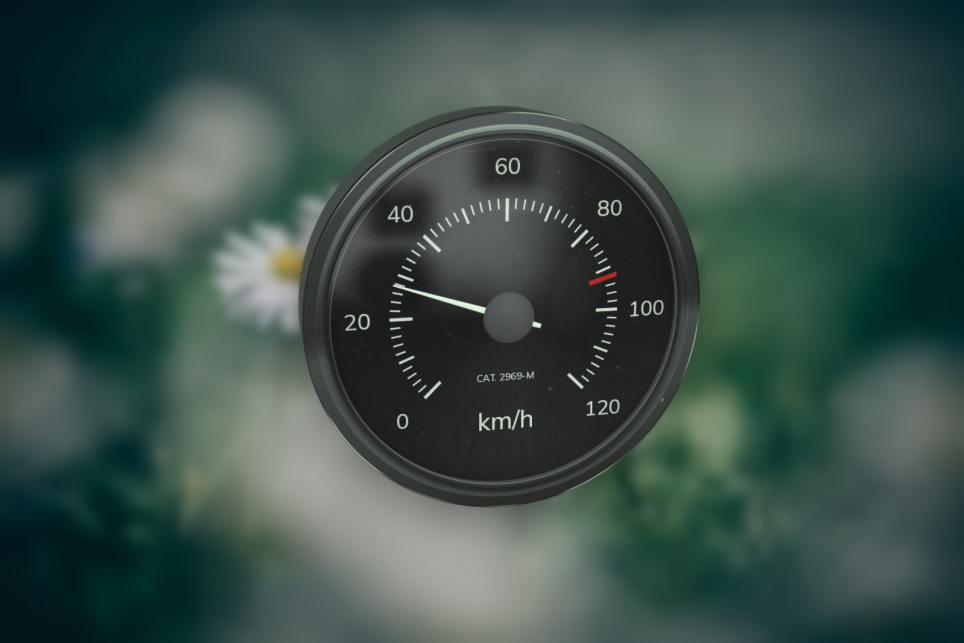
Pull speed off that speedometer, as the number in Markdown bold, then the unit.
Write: **28** km/h
